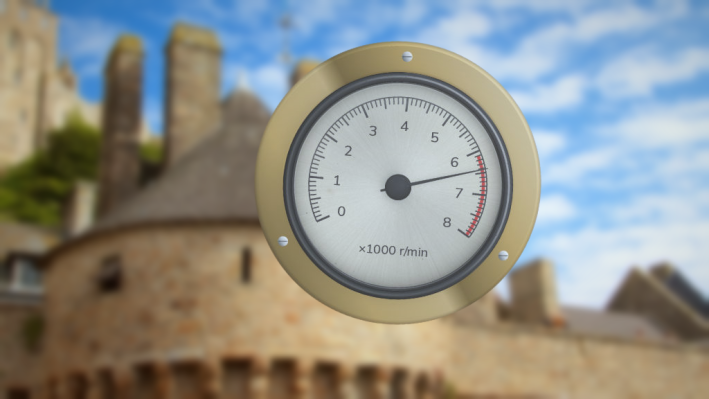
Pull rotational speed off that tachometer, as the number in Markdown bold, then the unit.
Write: **6400** rpm
